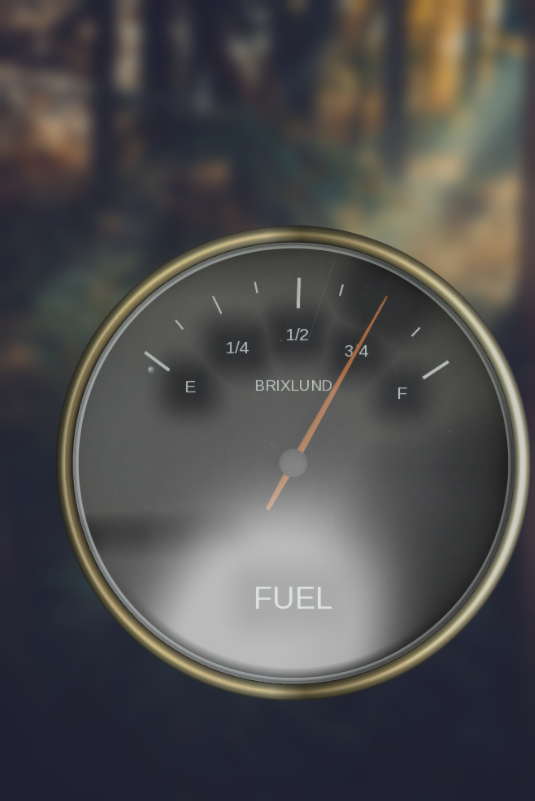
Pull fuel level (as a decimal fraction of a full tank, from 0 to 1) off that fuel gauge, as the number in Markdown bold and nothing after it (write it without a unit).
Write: **0.75**
